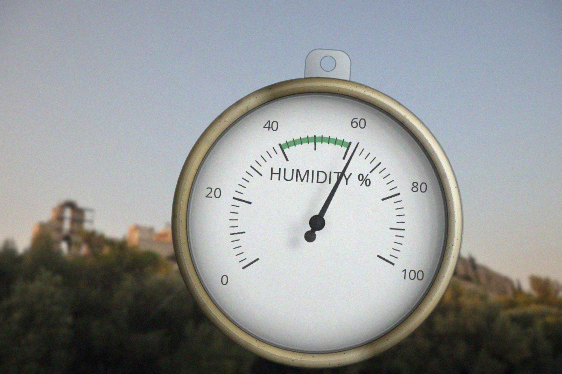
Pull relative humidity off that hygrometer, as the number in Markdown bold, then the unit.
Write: **62** %
